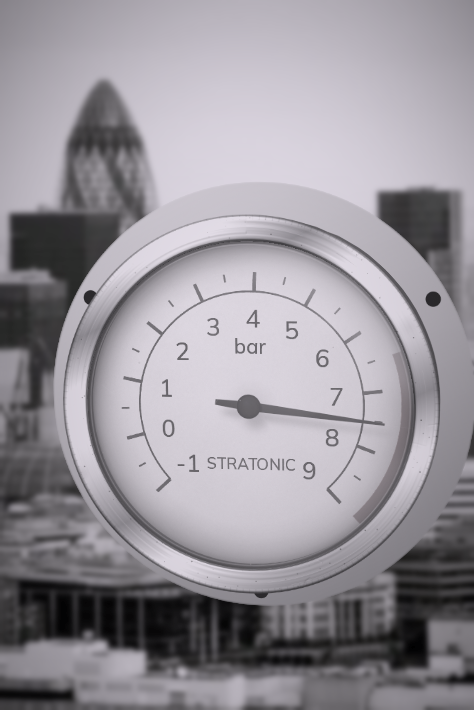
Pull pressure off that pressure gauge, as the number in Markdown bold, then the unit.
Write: **7.5** bar
